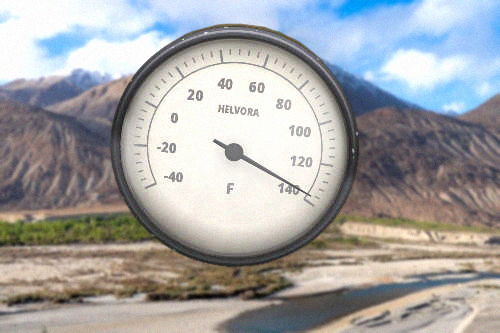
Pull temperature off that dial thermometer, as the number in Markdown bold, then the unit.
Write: **136** °F
